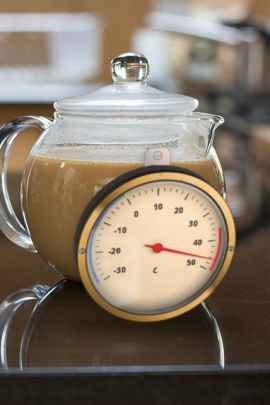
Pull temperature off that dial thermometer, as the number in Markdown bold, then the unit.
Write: **46** °C
